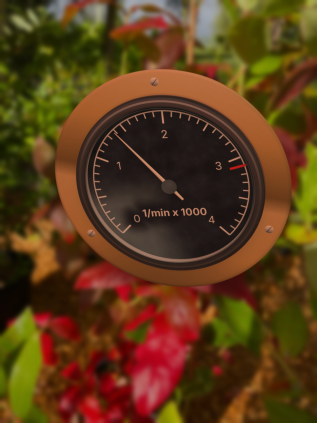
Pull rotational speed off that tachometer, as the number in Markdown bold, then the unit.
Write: **1400** rpm
